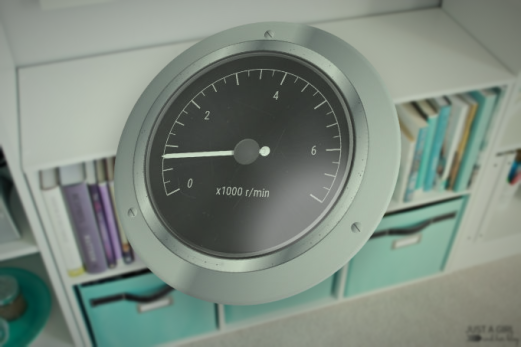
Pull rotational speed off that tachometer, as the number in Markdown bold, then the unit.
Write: **750** rpm
